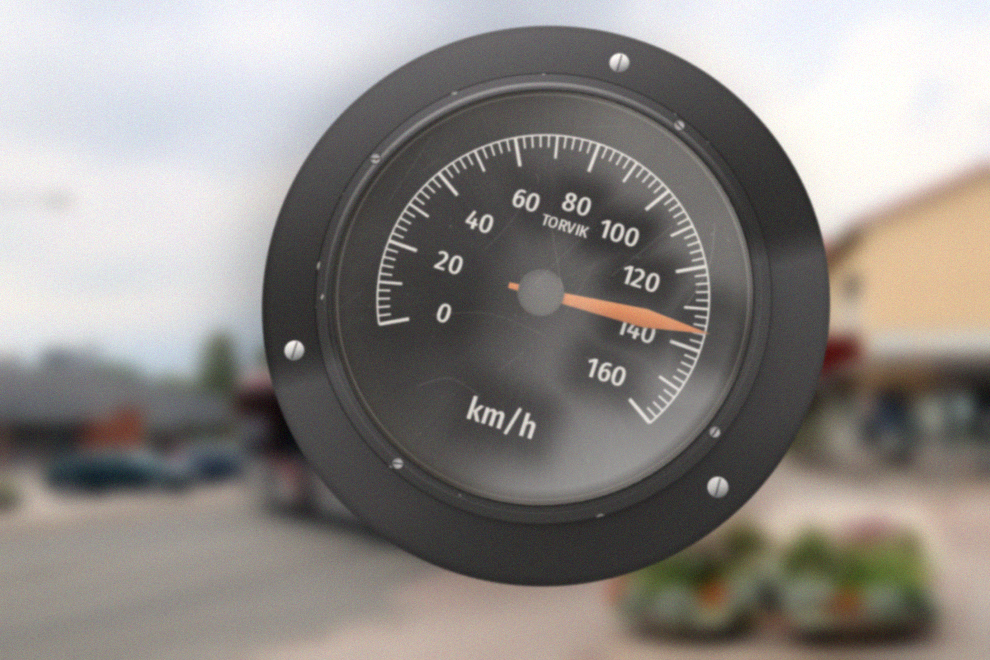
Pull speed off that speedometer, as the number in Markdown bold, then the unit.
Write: **136** km/h
